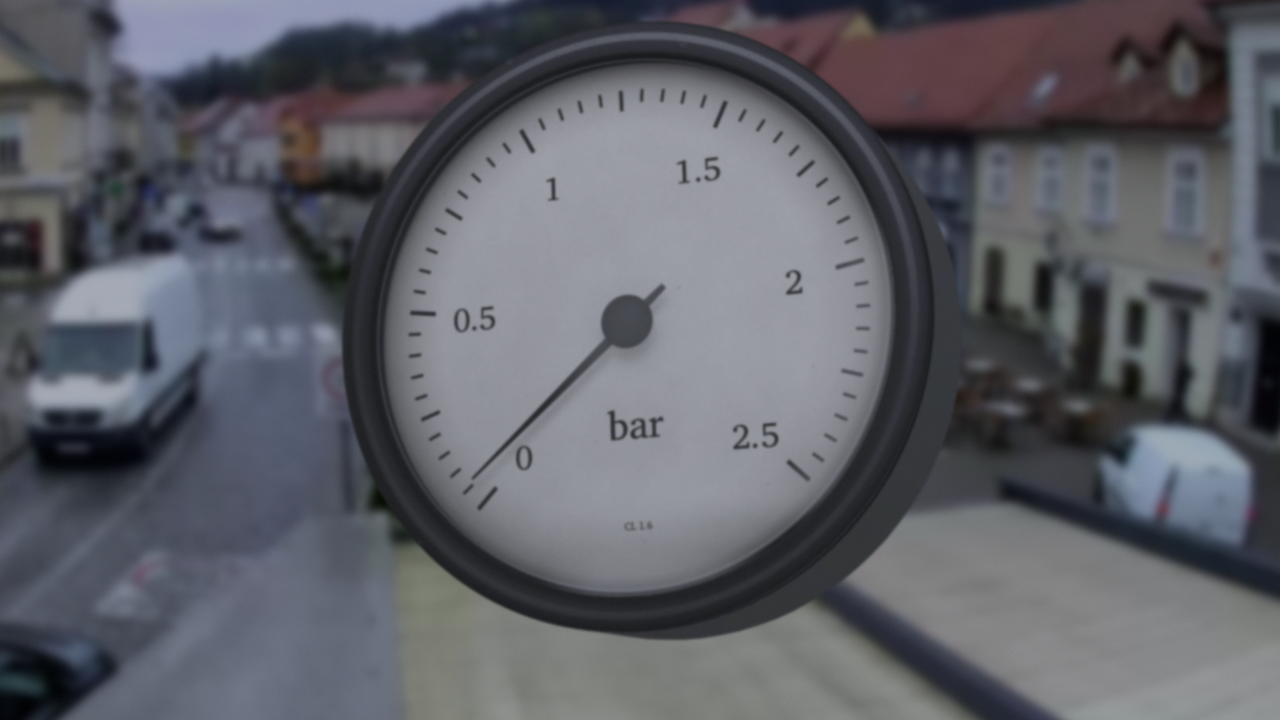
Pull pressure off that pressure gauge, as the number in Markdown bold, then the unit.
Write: **0.05** bar
